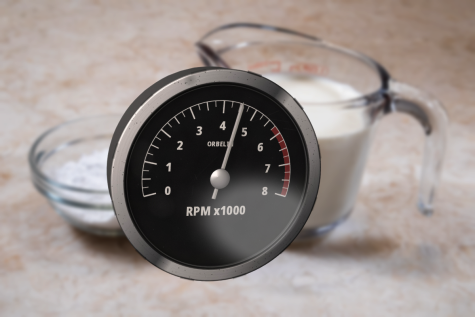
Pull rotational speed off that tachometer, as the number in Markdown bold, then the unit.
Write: **4500** rpm
